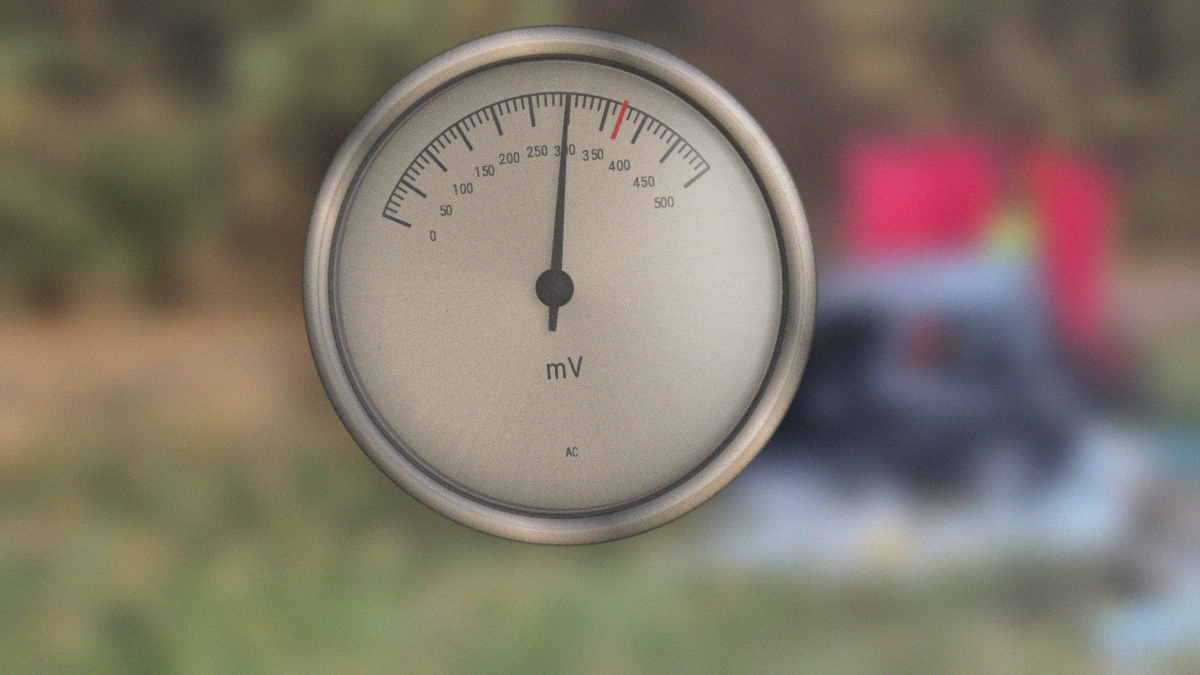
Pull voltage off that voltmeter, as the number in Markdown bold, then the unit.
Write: **300** mV
